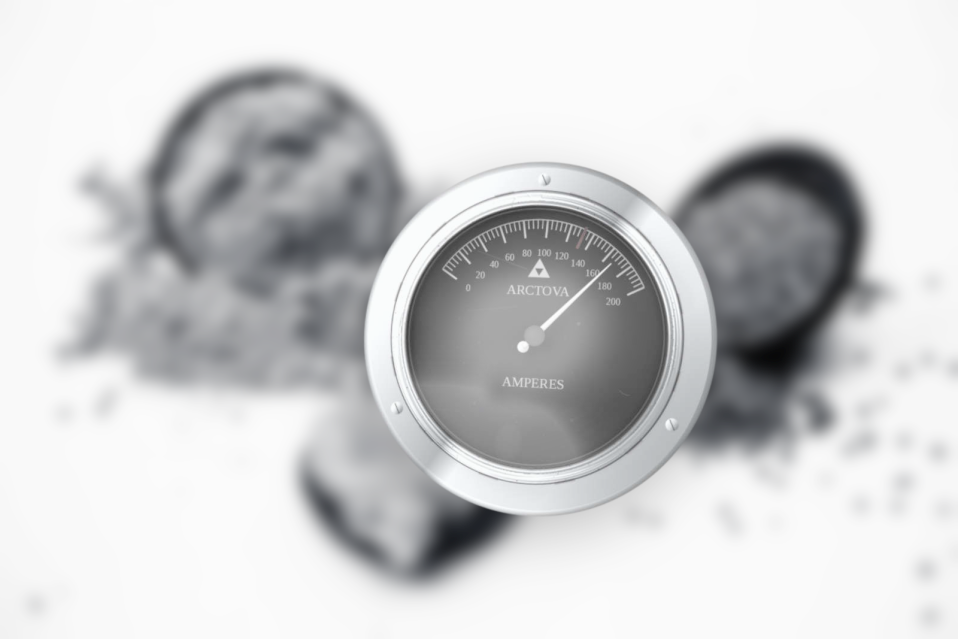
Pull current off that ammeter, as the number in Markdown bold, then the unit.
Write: **168** A
